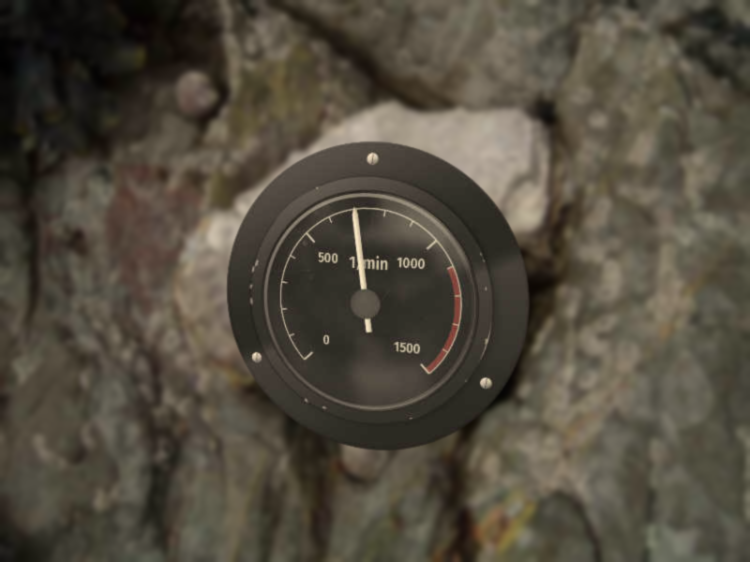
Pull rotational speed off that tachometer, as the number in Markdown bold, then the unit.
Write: **700** rpm
